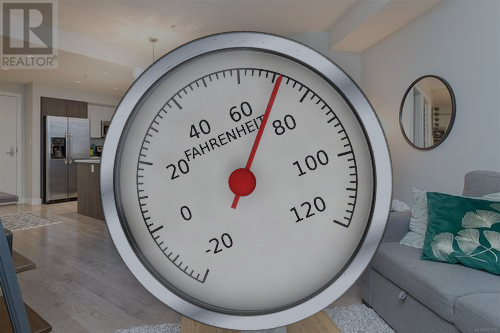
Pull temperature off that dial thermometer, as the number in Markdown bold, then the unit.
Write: **72** °F
